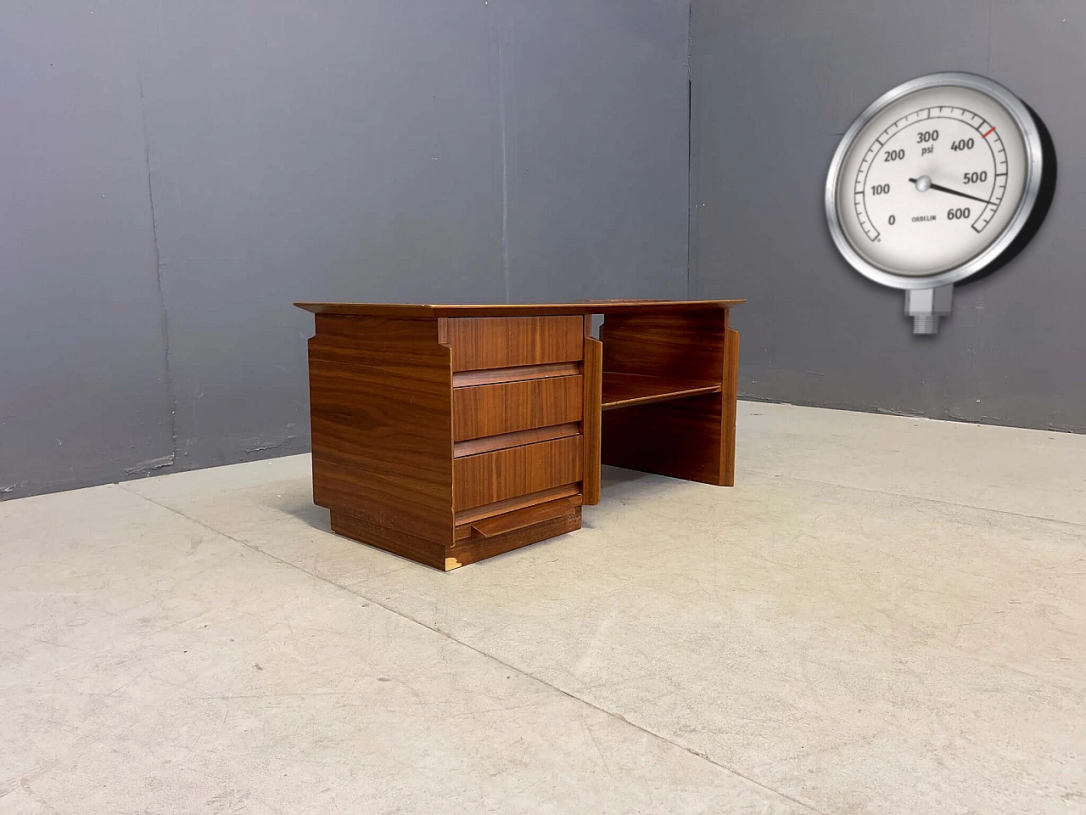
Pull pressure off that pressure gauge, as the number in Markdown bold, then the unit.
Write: **550** psi
